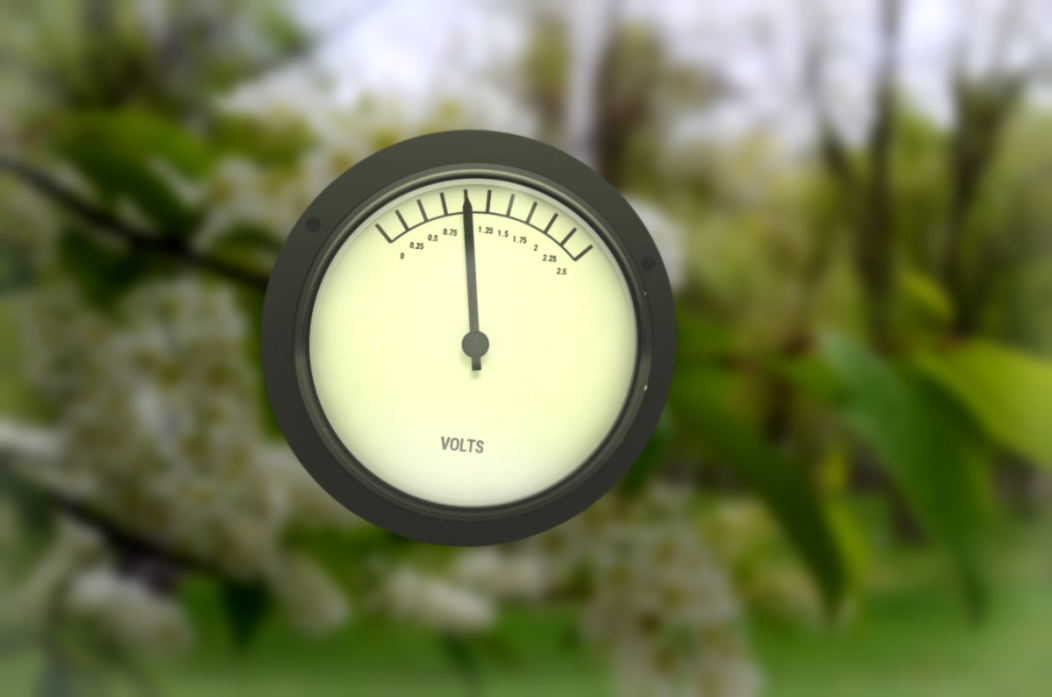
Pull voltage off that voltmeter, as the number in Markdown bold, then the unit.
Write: **1** V
